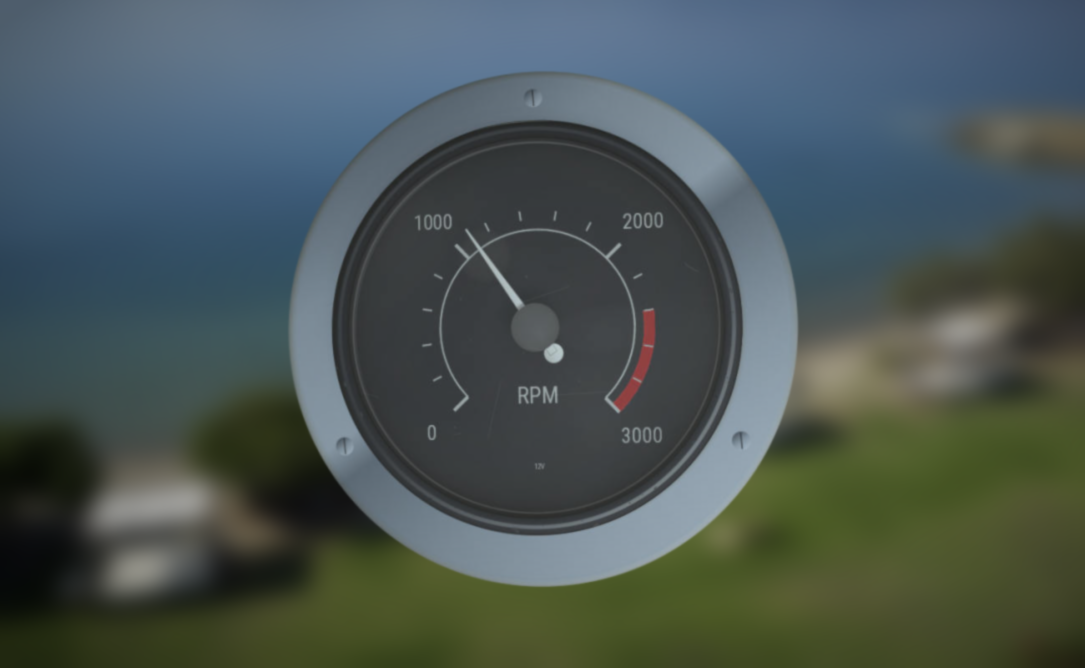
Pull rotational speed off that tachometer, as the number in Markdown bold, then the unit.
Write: **1100** rpm
